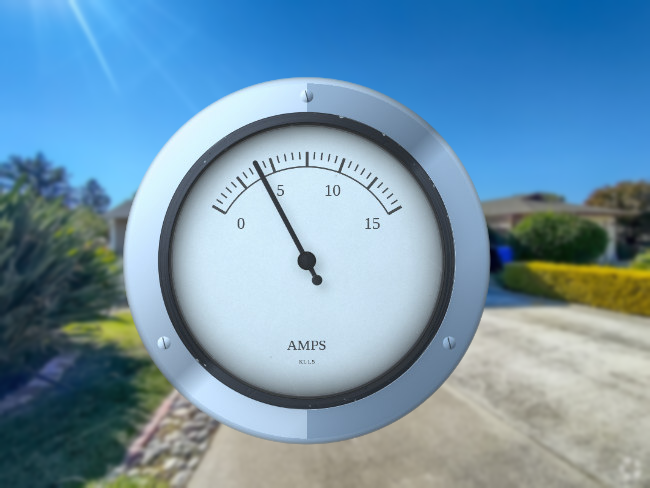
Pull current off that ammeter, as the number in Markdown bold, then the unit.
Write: **4** A
